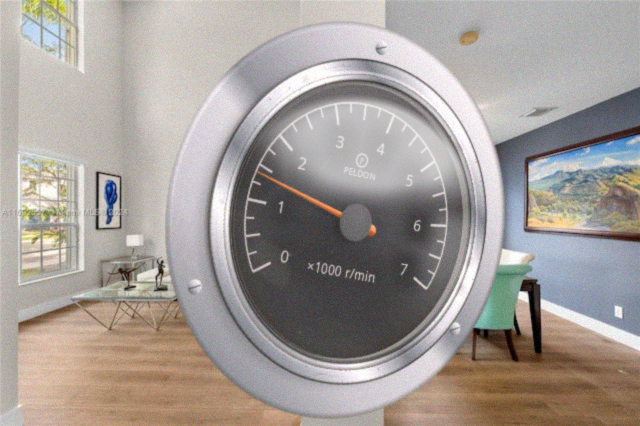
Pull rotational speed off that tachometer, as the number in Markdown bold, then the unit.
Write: **1375** rpm
